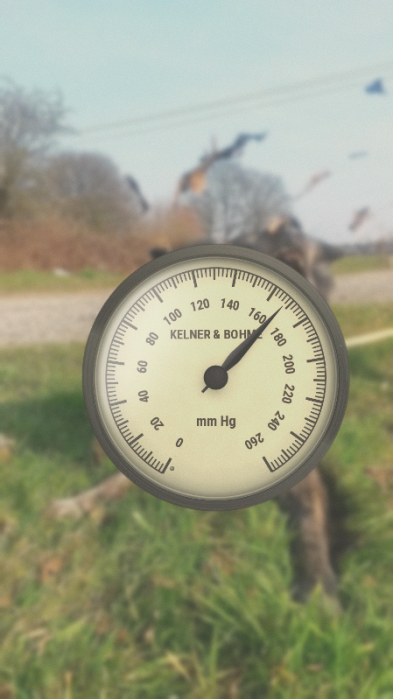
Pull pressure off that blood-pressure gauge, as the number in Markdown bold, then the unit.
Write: **168** mmHg
